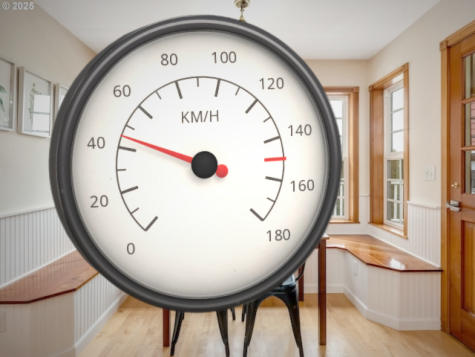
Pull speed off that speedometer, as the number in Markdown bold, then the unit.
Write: **45** km/h
